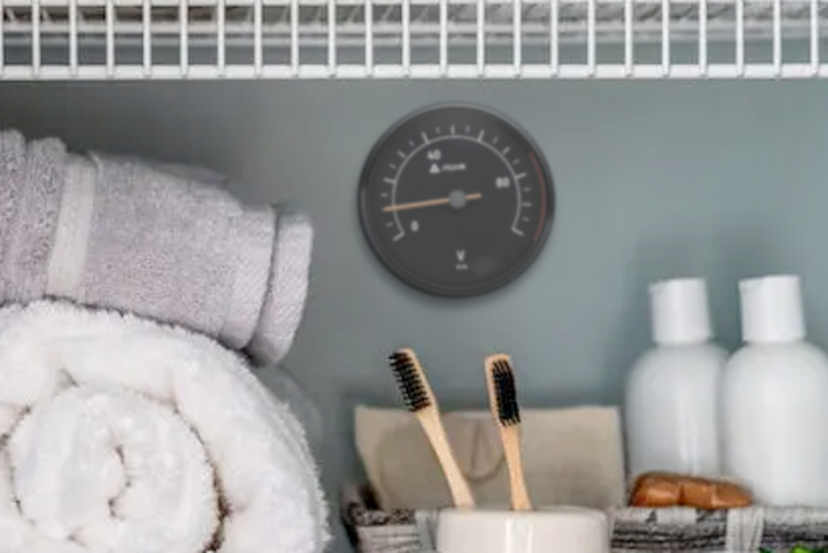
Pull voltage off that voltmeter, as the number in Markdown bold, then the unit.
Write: **10** V
